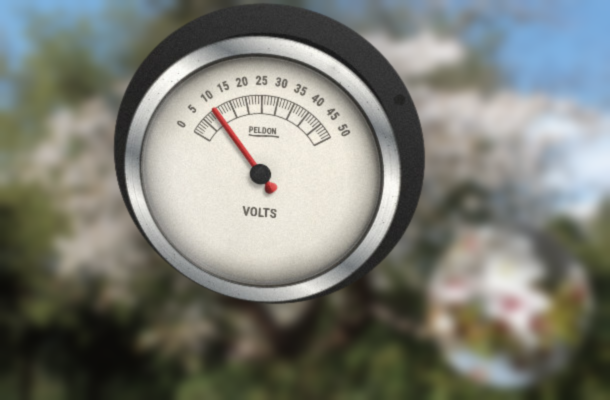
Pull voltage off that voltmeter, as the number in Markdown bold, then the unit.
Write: **10** V
